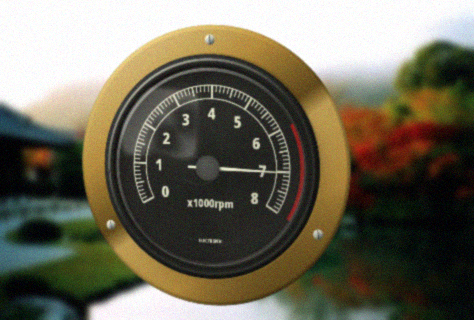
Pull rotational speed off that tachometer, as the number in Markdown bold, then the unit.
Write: **7000** rpm
